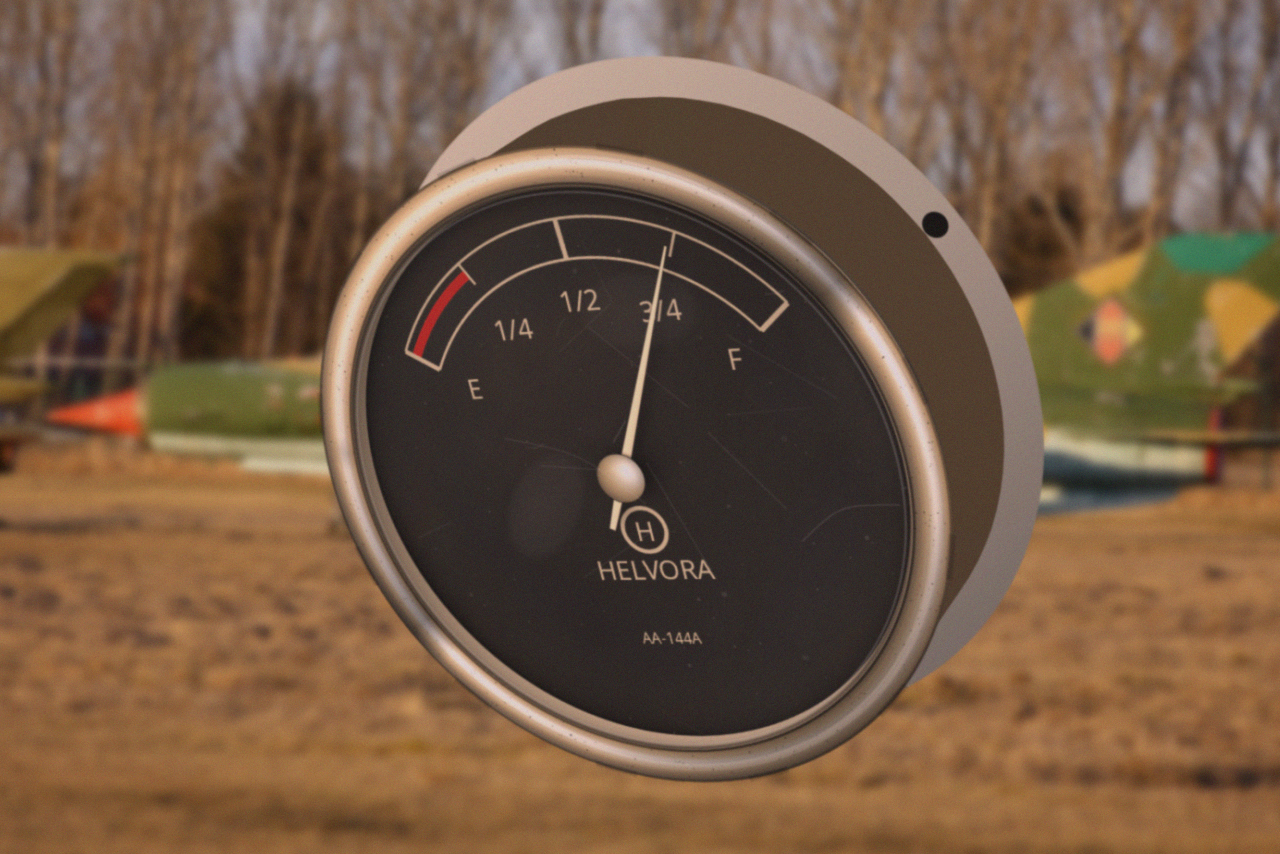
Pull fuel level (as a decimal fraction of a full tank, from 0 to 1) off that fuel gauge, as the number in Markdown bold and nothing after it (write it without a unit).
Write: **0.75**
